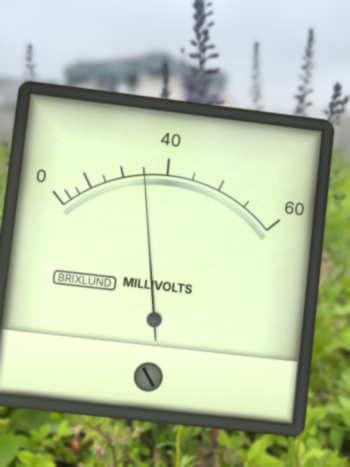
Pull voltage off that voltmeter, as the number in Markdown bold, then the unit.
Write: **35** mV
